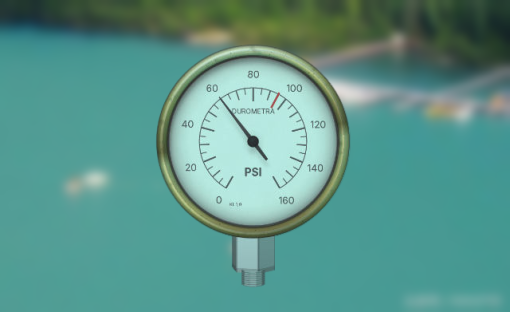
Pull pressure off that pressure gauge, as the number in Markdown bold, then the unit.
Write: **60** psi
